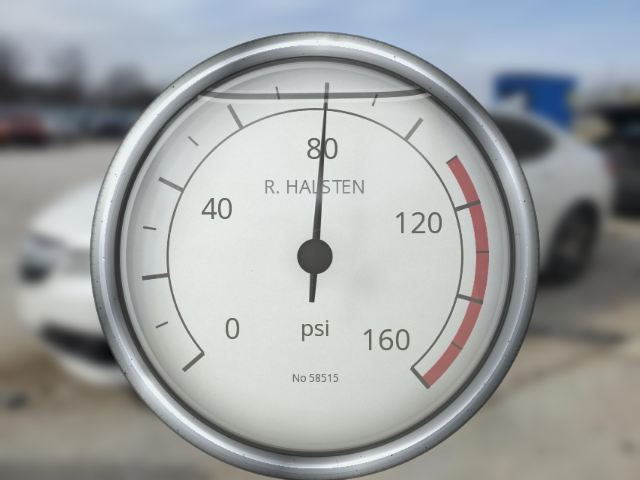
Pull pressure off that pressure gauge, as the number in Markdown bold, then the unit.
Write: **80** psi
